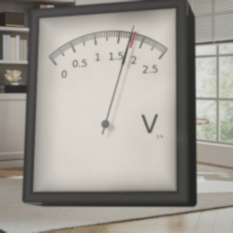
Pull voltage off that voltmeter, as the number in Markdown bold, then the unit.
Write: **1.75** V
